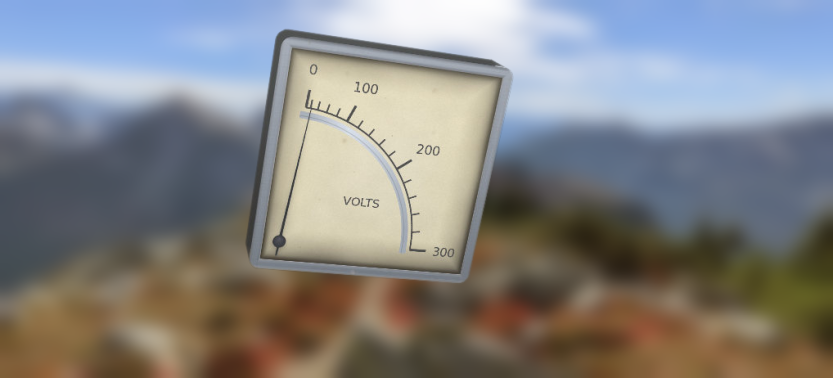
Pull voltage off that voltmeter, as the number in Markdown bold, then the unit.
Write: **20** V
